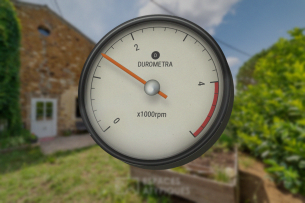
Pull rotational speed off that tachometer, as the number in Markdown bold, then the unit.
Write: **1400** rpm
